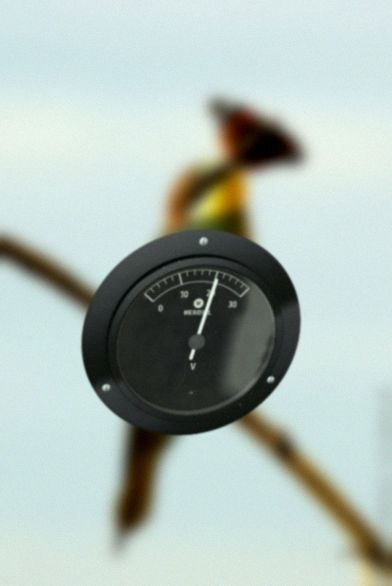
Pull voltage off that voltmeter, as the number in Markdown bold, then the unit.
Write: **20** V
